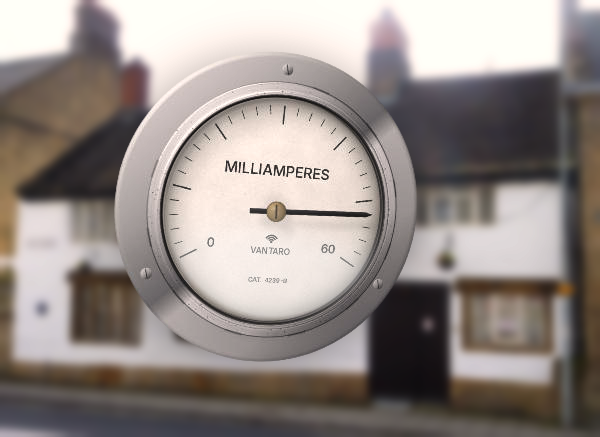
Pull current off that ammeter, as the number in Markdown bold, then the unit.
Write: **52** mA
